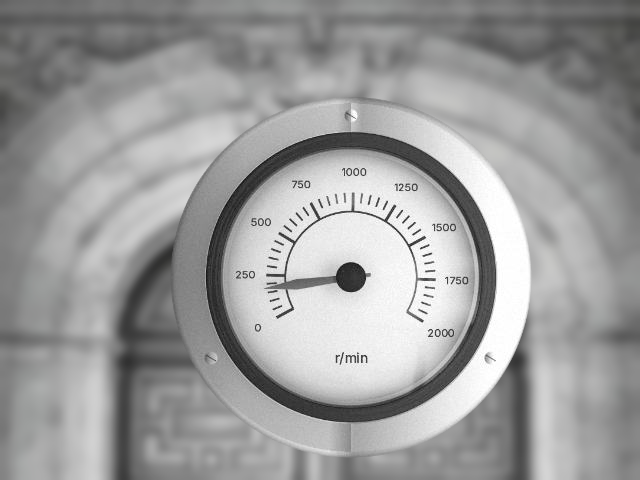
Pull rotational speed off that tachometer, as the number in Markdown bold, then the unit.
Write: **175** rpm
